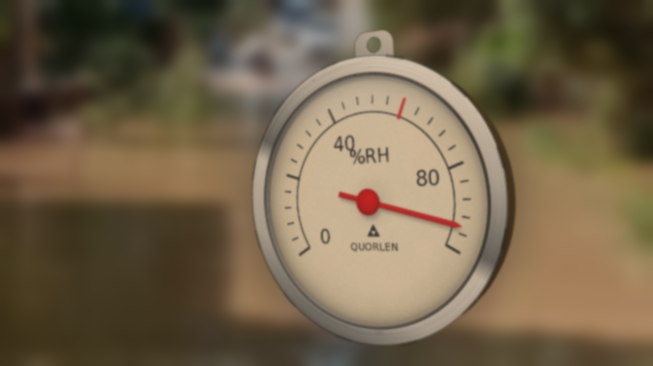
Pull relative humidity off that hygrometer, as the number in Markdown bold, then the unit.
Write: **94** %
